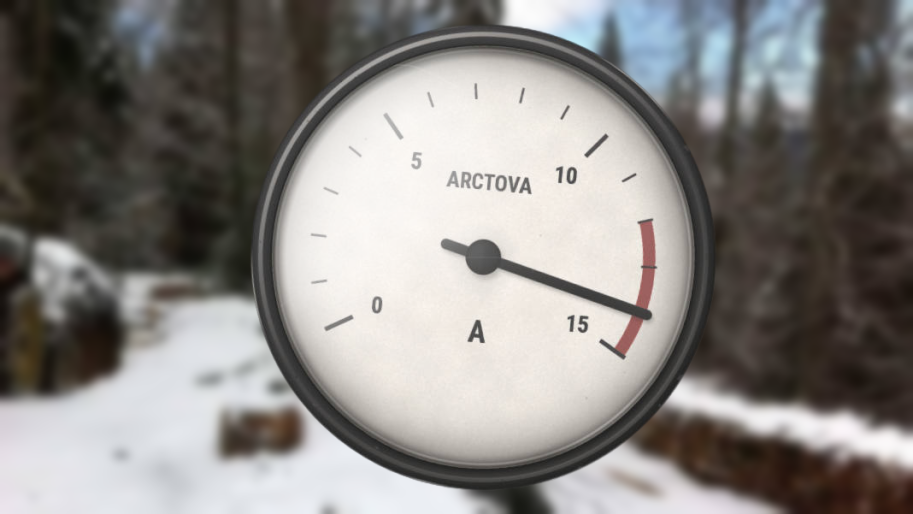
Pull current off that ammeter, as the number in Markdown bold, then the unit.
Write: **14** A
